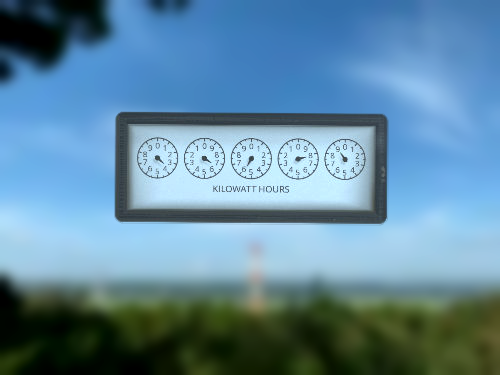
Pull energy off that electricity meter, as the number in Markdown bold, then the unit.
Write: **36579** kWh
